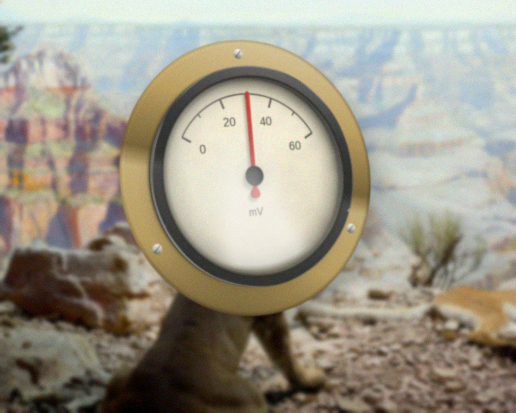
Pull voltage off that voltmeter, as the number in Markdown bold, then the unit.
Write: **30** mV
